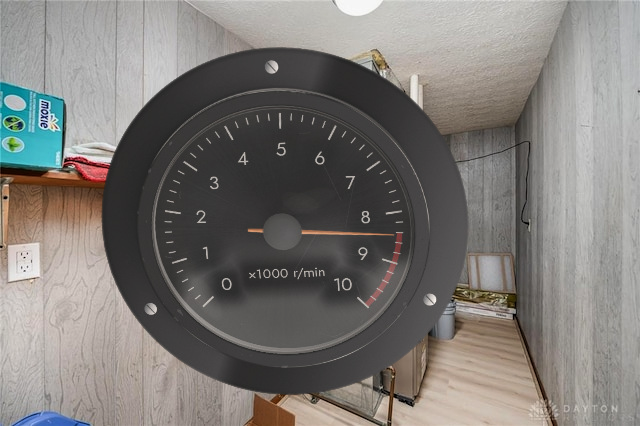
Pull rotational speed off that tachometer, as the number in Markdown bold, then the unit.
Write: **8400** rpm
